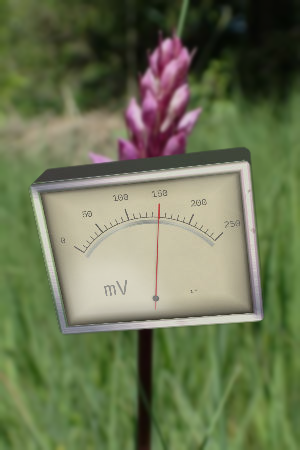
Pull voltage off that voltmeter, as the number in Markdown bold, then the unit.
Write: **150** mV
